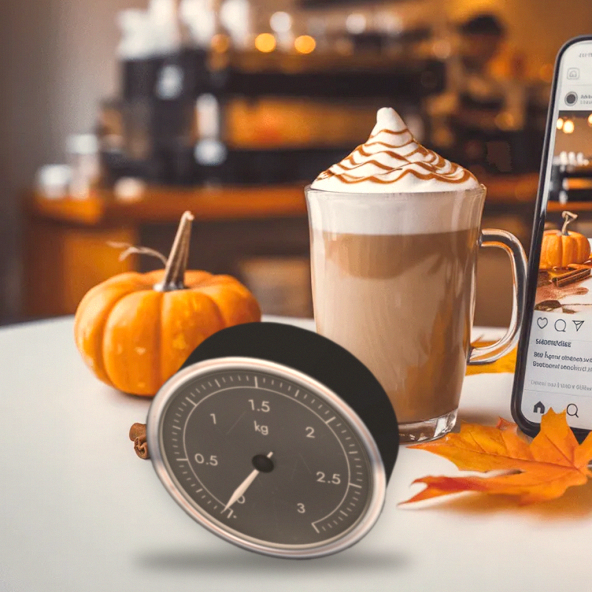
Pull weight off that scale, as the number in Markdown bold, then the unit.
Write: **0.05** kg
